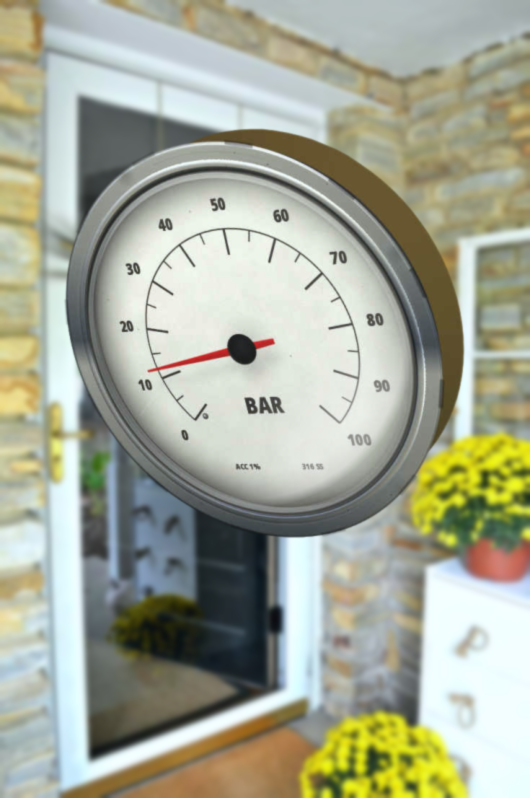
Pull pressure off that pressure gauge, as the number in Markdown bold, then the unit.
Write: **12.5** bar
